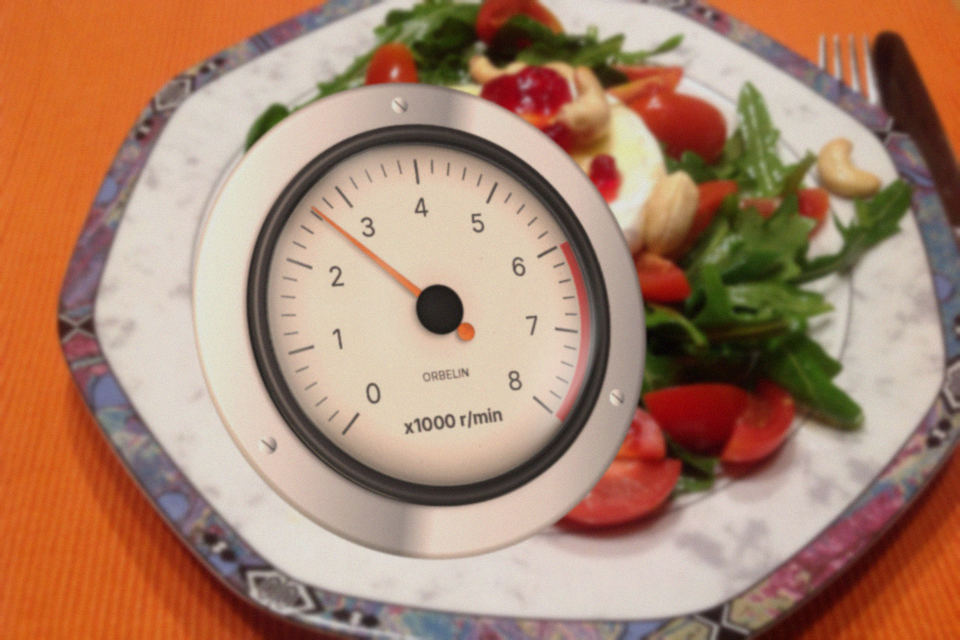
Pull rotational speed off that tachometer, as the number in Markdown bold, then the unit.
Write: **2600** rpm
